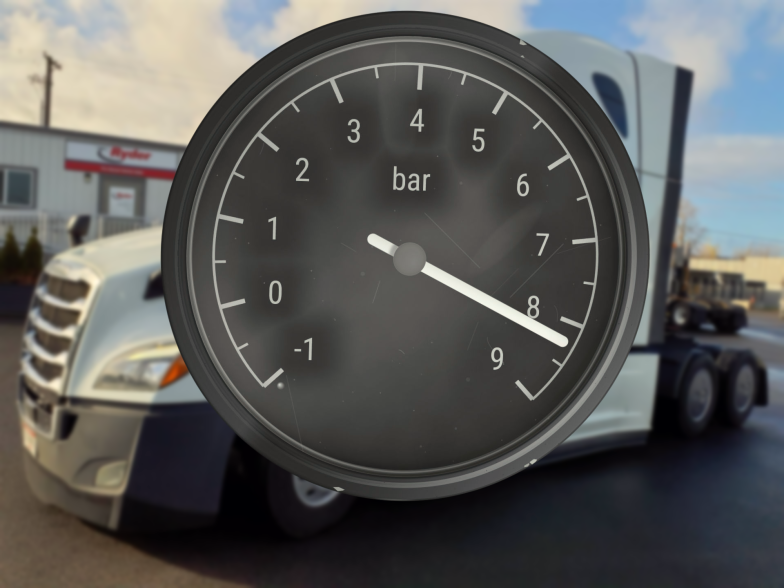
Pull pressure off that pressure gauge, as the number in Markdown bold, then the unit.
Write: **8.25** bar
